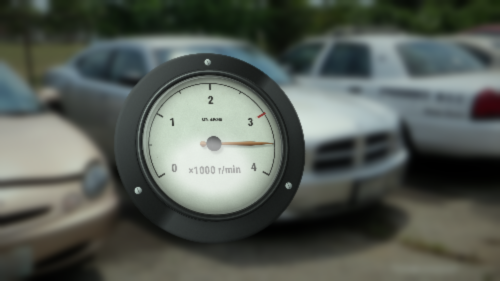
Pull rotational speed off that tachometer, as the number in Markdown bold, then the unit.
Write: **3500** rpm
